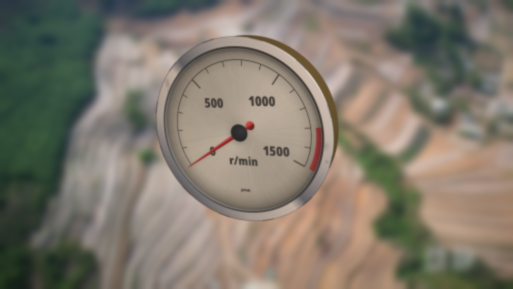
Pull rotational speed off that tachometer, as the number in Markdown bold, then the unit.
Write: **0** rpm
